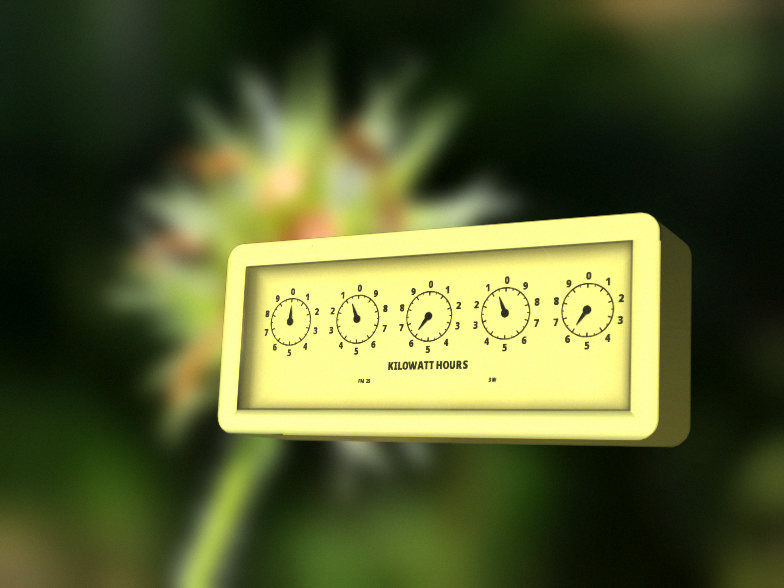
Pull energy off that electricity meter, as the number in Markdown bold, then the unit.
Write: **606** kWh
